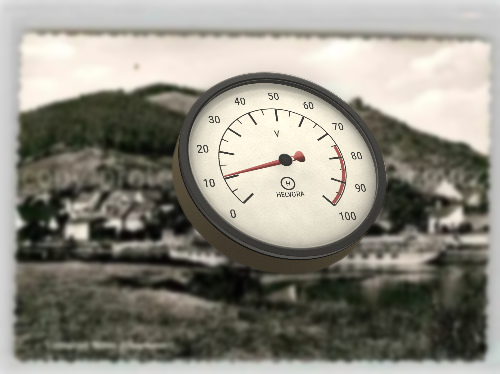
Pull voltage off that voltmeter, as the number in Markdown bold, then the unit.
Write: **10** V
